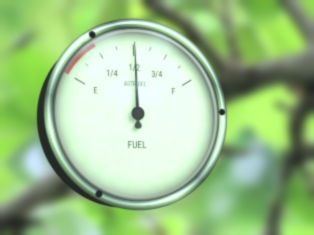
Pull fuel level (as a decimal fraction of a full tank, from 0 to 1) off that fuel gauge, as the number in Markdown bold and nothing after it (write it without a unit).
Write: **0.5**
